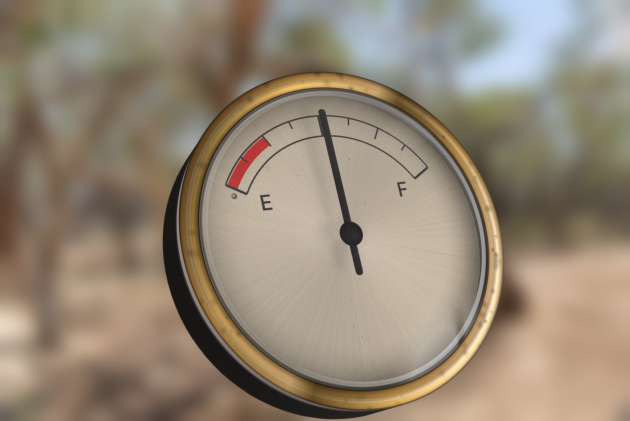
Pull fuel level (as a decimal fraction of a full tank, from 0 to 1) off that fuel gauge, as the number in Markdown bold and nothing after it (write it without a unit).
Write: **0.5**
